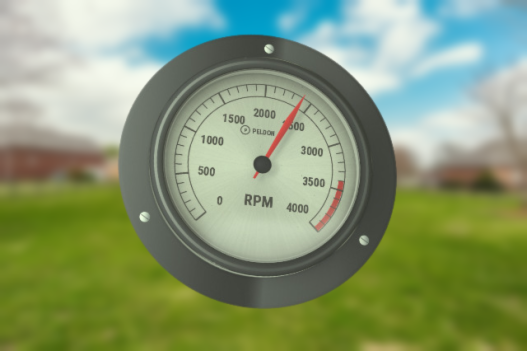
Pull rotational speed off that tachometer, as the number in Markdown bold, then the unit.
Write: **2400** rpm
